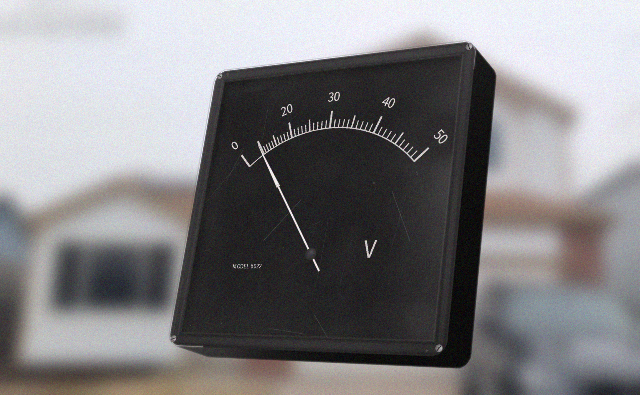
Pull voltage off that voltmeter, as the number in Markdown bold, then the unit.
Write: **10** V
